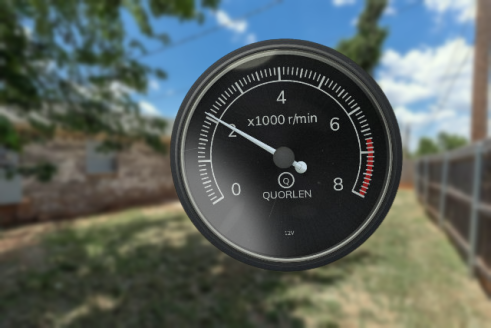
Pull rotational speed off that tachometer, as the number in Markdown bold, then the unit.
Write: **2100** rpm
